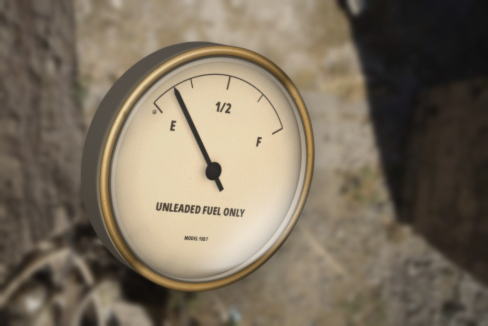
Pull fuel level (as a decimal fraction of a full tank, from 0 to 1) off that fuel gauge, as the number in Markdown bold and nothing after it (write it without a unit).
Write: **0.125**
